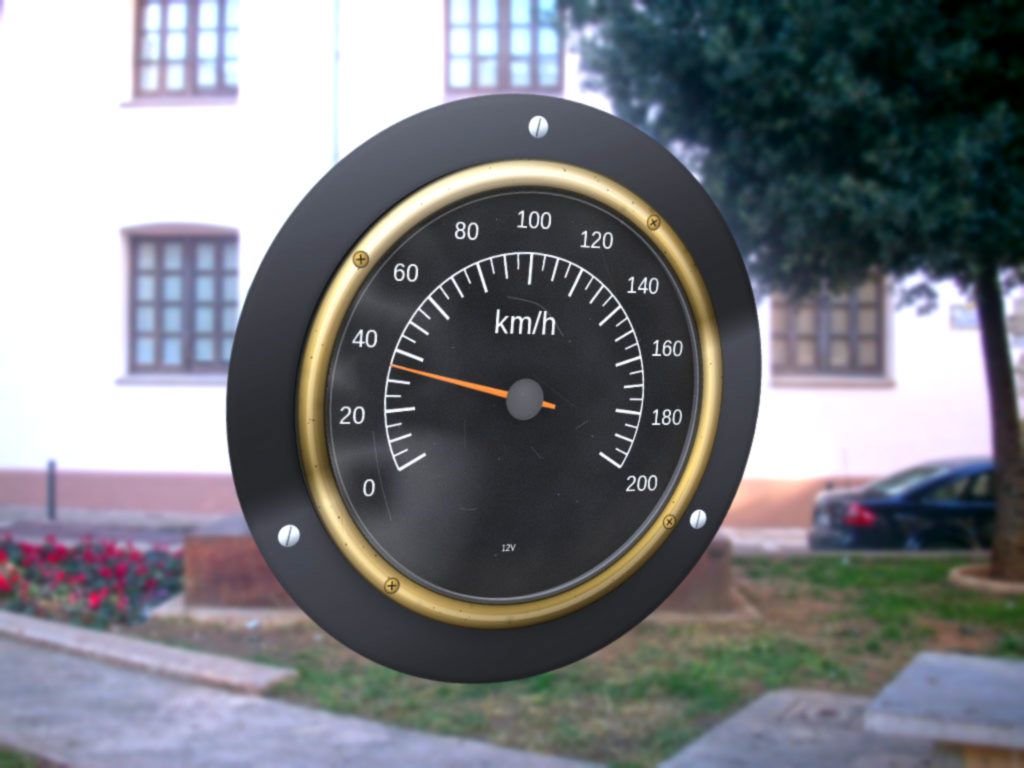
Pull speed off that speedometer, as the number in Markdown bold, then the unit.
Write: **35** km/h
